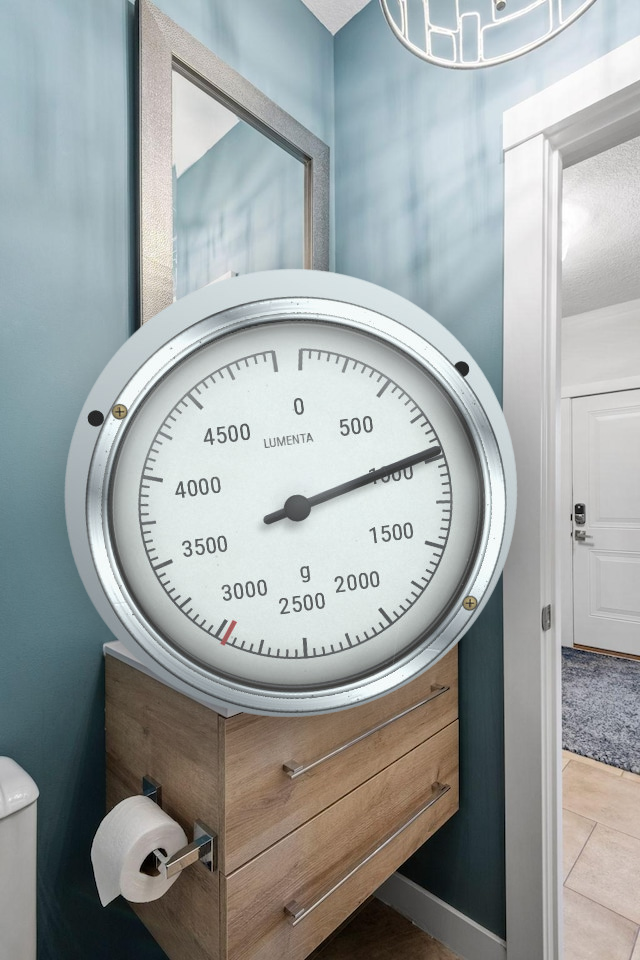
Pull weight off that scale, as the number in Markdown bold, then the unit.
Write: **950** g
